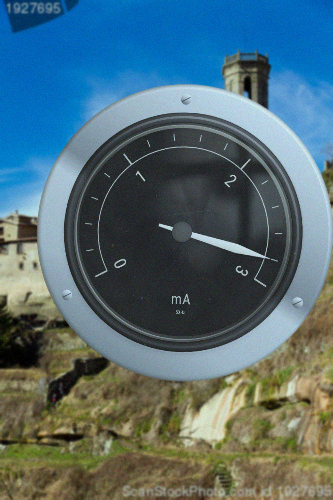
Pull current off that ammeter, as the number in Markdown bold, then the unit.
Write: **2.8** mA
